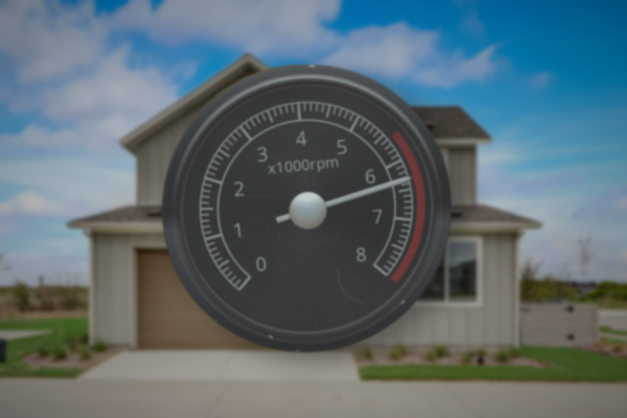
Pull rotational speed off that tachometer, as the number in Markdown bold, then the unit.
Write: **6300** rpm
